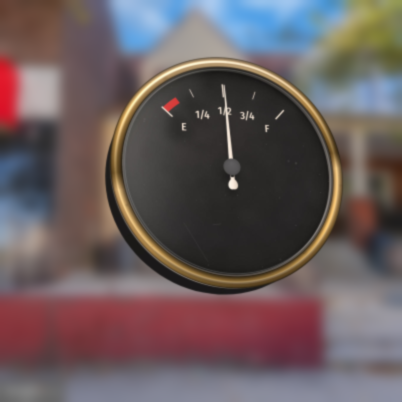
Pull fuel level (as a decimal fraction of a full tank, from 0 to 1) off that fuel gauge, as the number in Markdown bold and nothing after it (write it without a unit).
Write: **0.5**
